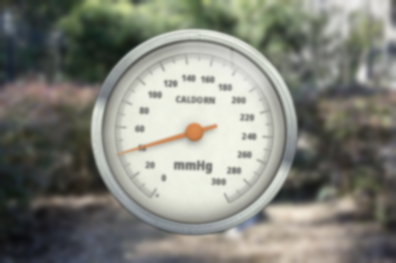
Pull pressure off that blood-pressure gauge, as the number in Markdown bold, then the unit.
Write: **40** mmHg
